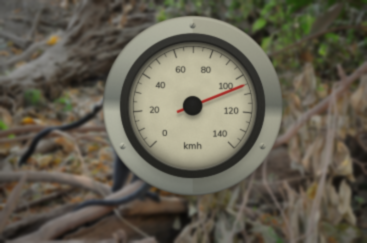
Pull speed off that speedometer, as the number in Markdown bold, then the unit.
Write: **105** km/h
